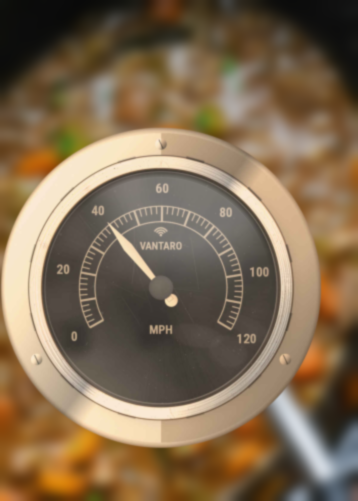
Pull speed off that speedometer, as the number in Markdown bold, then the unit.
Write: **40** mph
